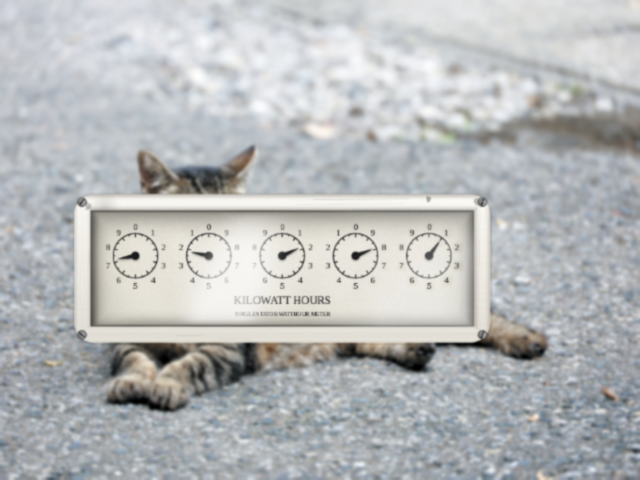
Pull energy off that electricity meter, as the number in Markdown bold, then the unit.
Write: **72181** kWh
